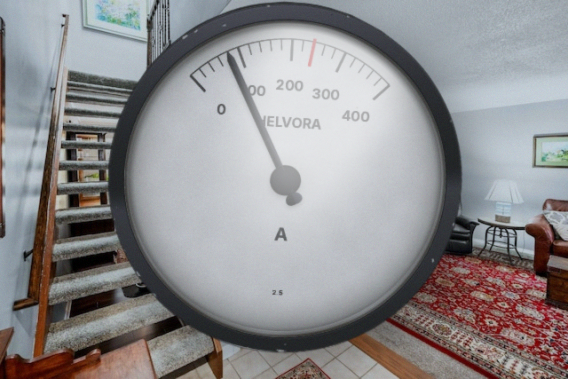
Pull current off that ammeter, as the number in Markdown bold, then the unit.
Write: **80** A
